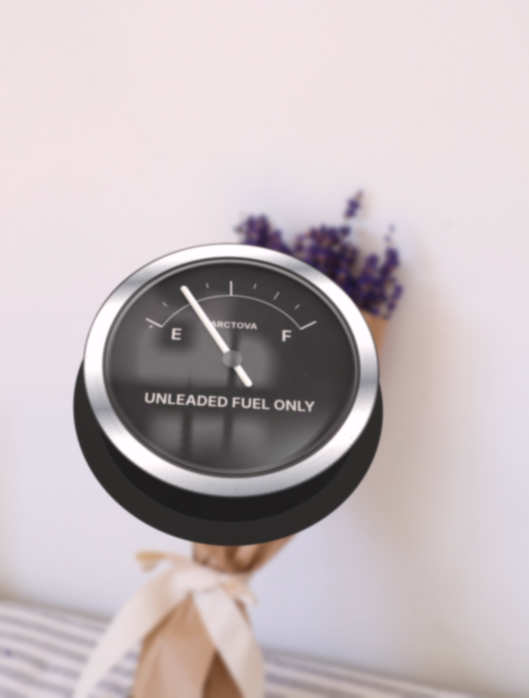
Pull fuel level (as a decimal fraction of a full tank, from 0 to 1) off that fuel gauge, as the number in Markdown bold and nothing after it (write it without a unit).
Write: **0.25**
